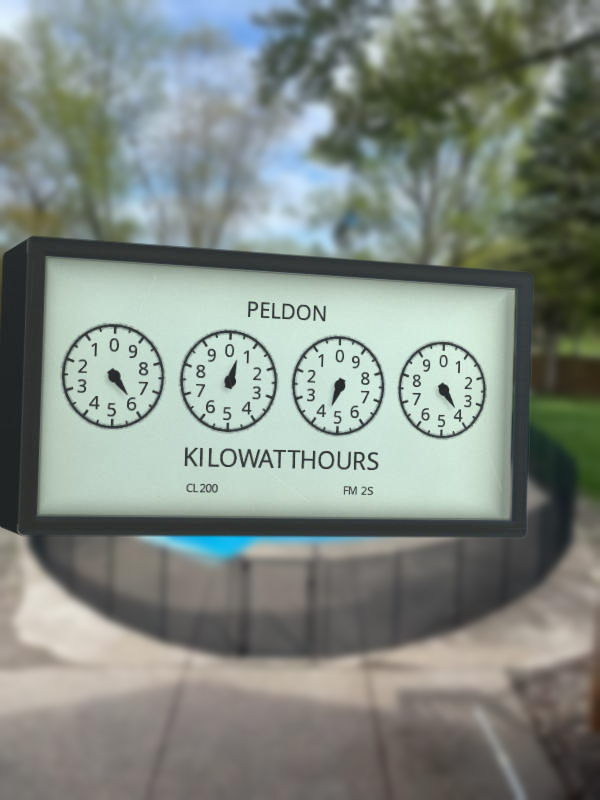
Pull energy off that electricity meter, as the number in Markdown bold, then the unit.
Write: **6044** kWh
